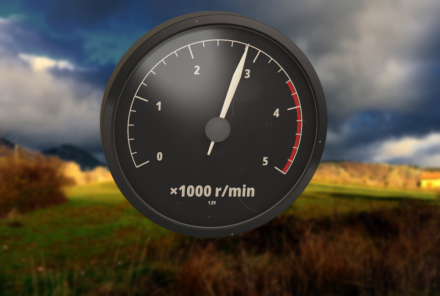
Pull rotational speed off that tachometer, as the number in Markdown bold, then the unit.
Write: **2800** rpm
